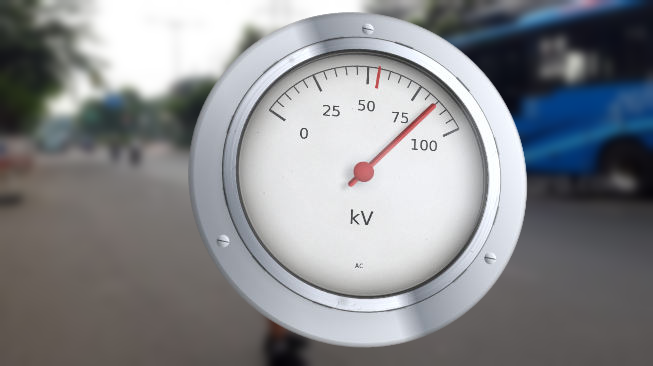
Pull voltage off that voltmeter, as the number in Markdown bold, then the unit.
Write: **85** kV
